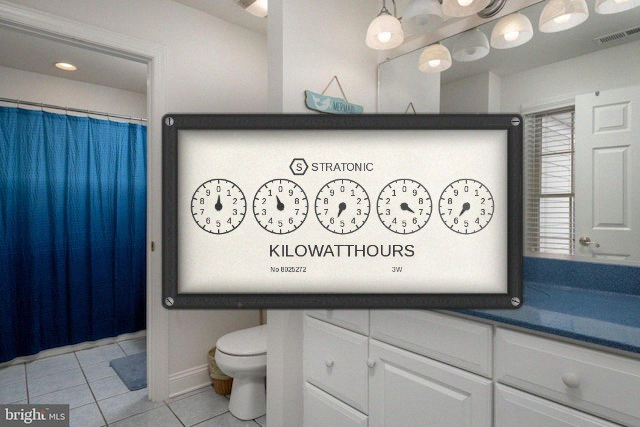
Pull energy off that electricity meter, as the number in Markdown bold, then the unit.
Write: **566** kWh
